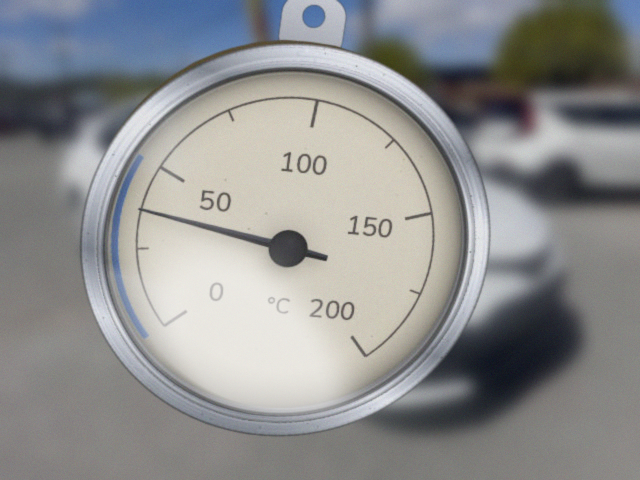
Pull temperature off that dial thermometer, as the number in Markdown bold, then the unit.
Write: **37.5** °C
